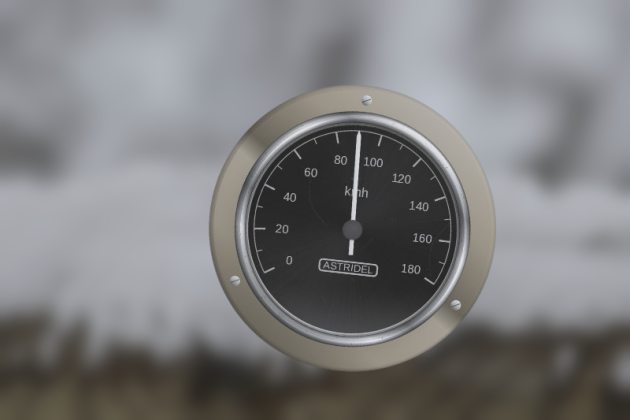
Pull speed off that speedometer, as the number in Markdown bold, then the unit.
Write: **90** km/h
